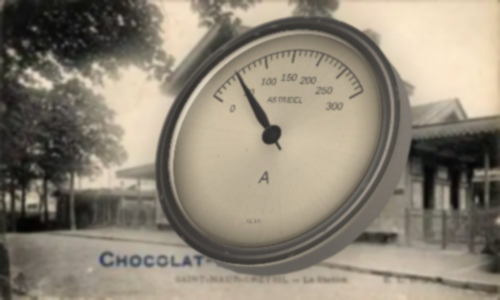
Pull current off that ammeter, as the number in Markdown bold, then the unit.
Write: **50** A
